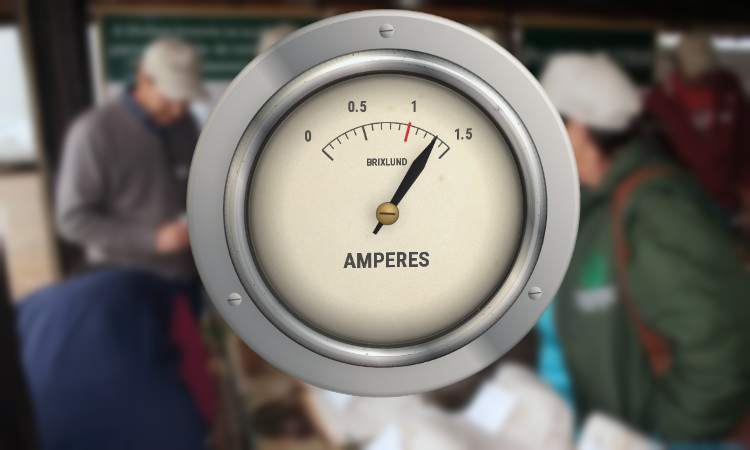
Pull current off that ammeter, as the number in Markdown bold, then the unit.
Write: **1.3** A
